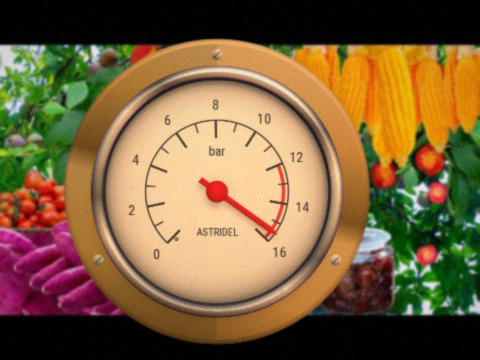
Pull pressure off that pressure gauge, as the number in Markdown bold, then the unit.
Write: **15.5** bar
